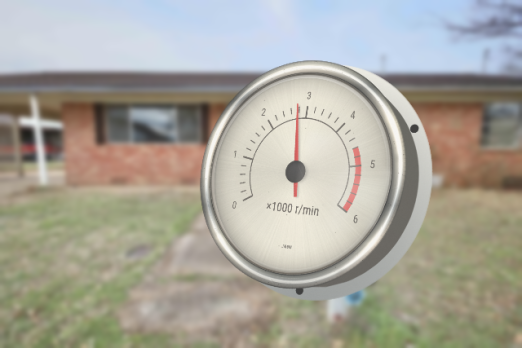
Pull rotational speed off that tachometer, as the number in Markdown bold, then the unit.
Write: **2800** rpm
